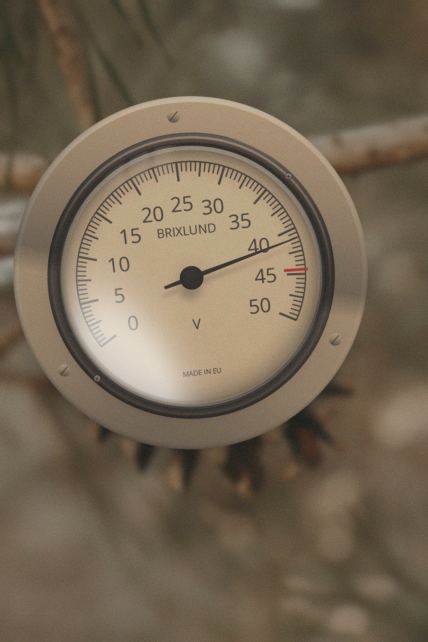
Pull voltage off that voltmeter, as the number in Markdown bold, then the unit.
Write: **41** V
